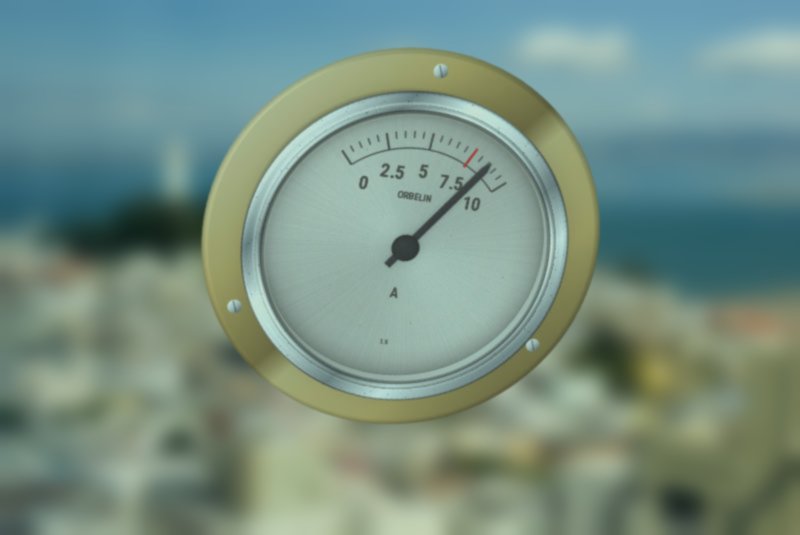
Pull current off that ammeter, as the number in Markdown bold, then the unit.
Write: **8.5** A
